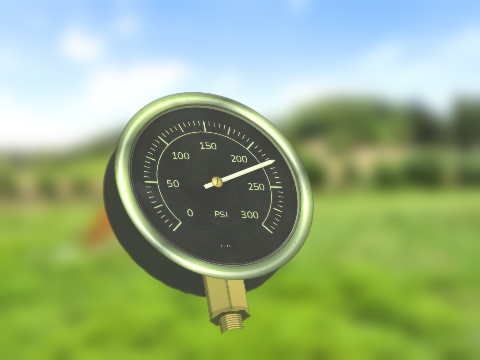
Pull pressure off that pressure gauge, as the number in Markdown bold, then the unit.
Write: **225** psi
